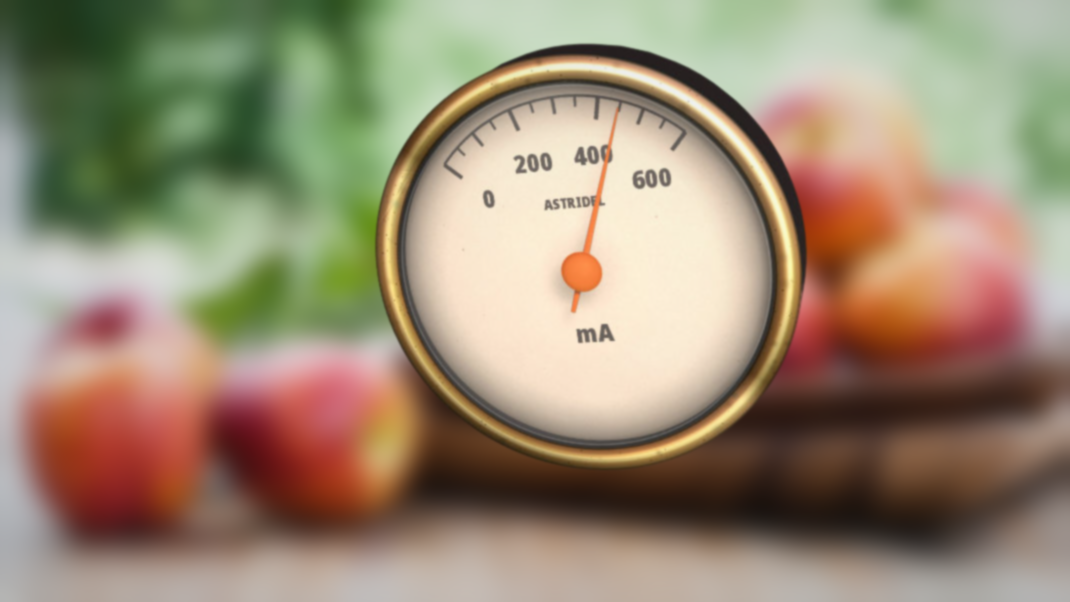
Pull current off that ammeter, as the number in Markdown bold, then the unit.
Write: **450** mA
